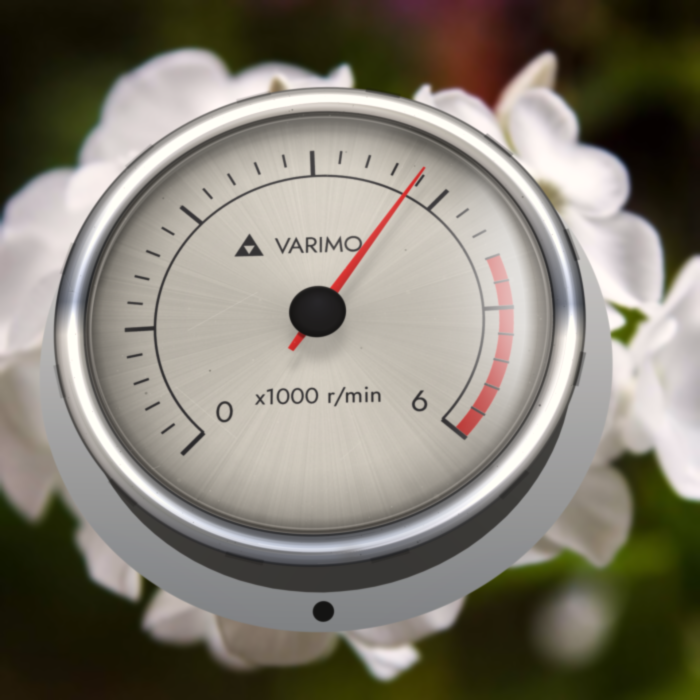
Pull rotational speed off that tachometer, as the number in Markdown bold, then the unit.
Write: **3800** rpm
